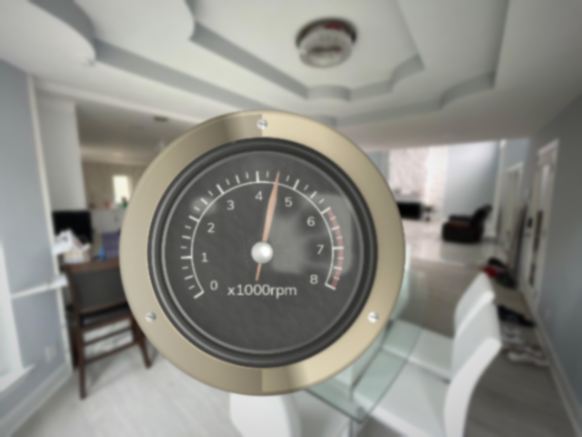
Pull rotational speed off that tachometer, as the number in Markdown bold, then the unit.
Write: **4500** rpm
